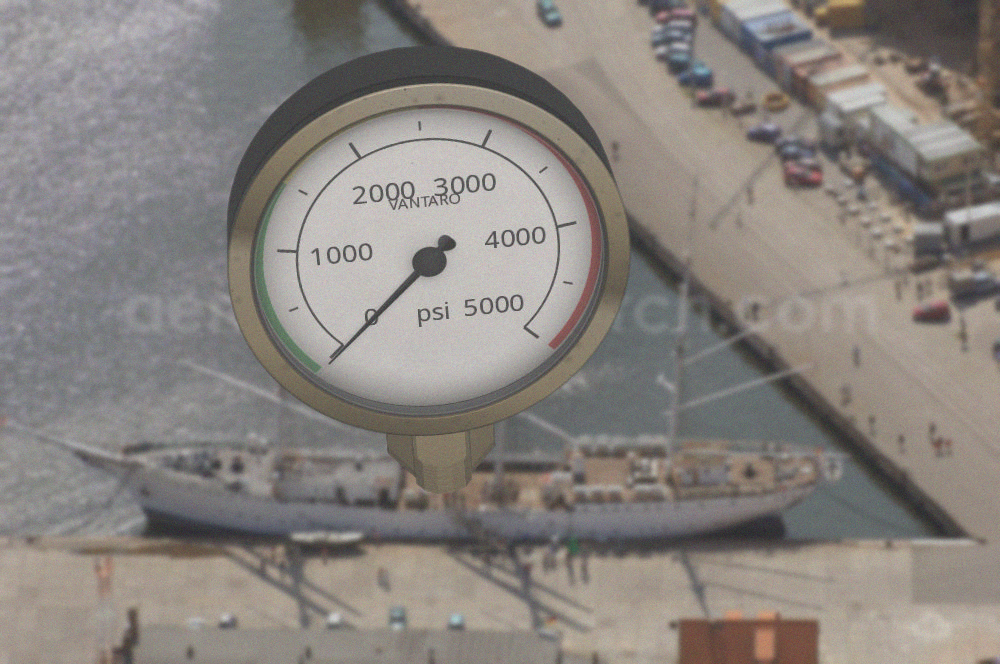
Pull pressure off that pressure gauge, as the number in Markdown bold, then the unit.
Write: **0** psi
